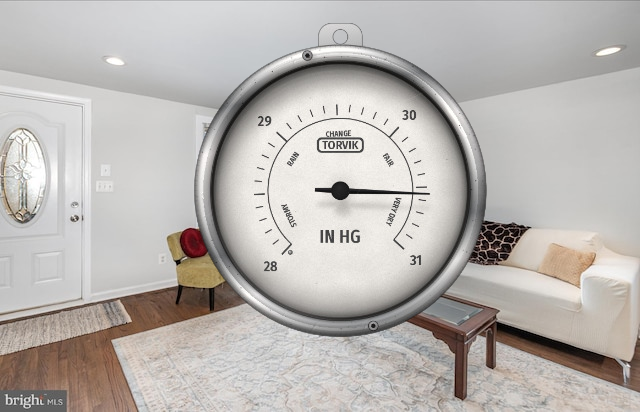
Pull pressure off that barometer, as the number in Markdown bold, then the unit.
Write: **30.55** inHg
